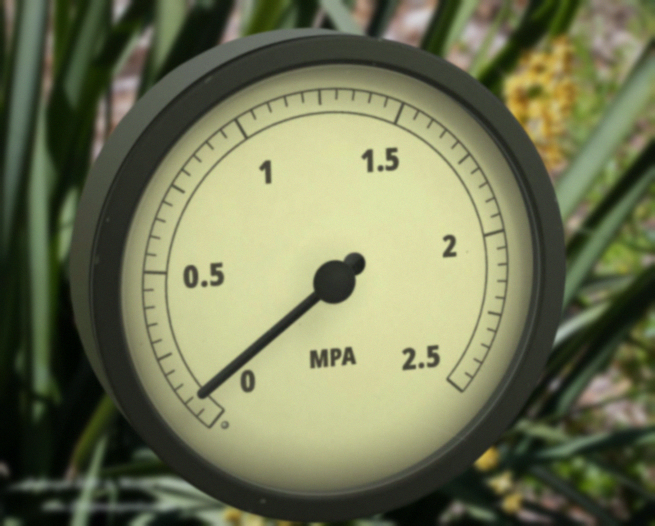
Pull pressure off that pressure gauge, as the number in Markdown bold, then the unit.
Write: **0.1** MPa
